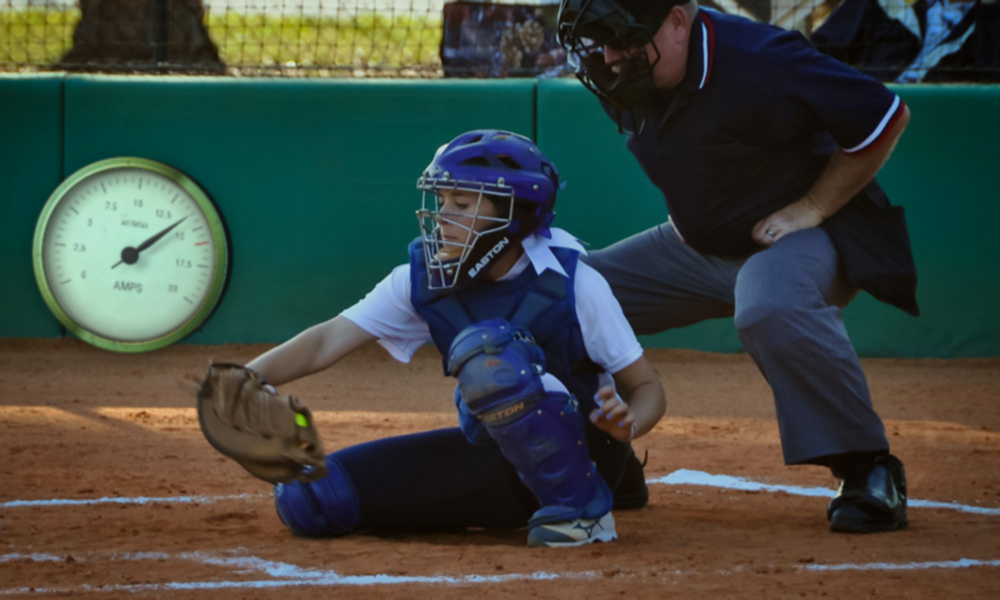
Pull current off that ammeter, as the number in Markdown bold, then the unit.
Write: **14** A
